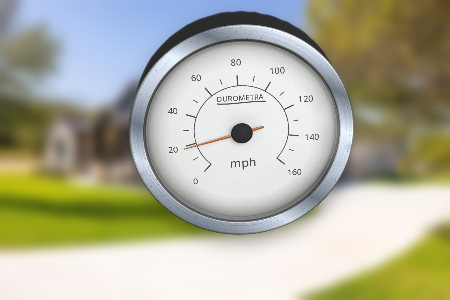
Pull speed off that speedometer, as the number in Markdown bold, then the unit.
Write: **20** mph
